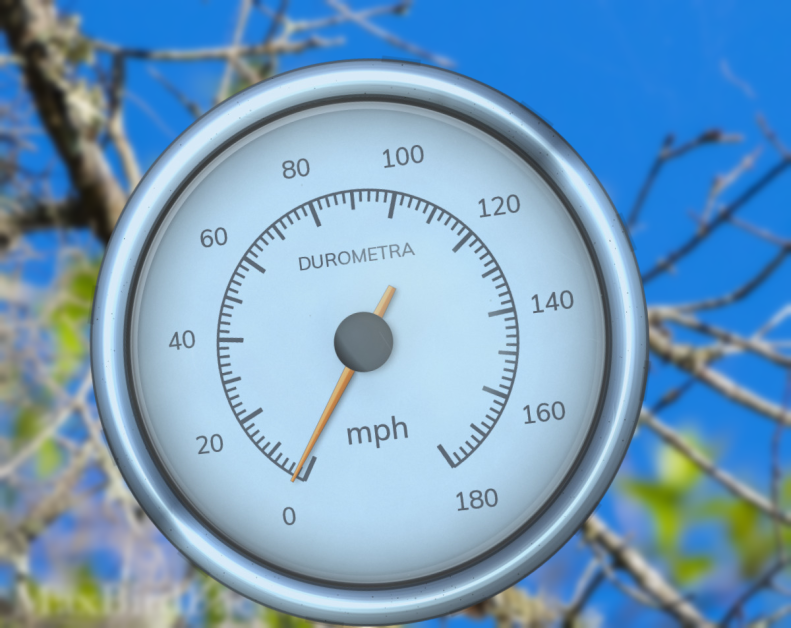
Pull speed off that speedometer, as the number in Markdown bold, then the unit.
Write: **2** mph
